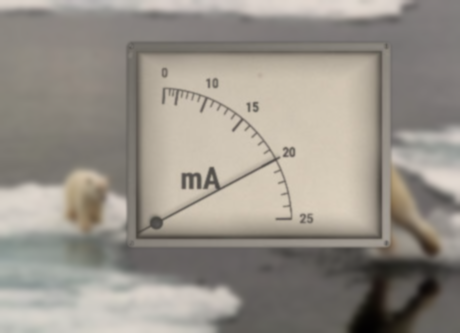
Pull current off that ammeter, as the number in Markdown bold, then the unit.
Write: **20** mA
